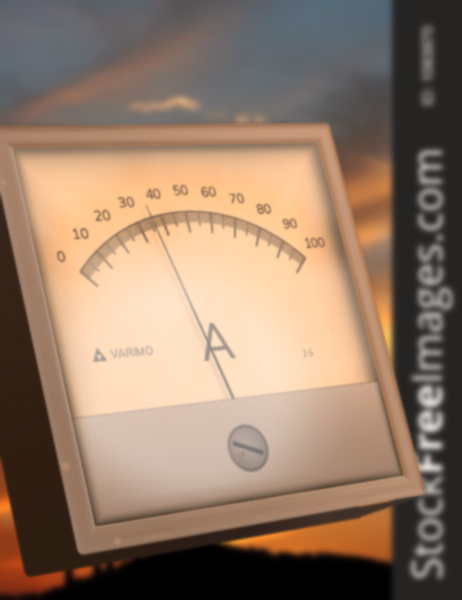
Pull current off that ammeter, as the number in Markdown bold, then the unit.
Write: **35** A
